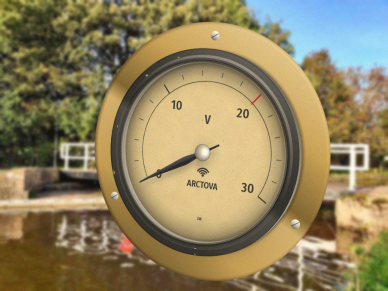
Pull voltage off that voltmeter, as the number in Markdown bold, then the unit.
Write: **0** V
